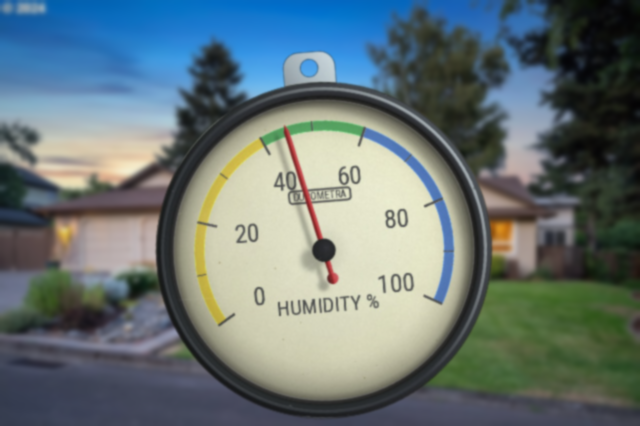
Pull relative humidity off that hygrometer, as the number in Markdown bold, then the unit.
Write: **45** %
